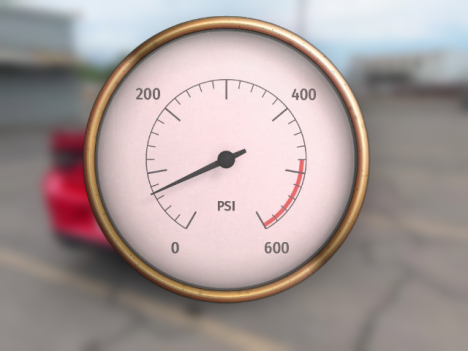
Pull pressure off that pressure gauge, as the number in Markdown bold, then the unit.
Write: **70** psi
